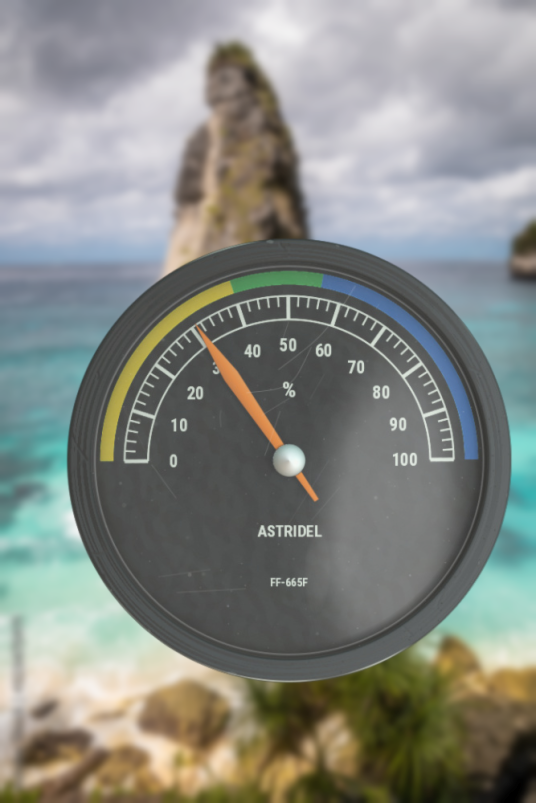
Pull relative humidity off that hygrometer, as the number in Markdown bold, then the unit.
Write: **31** %
